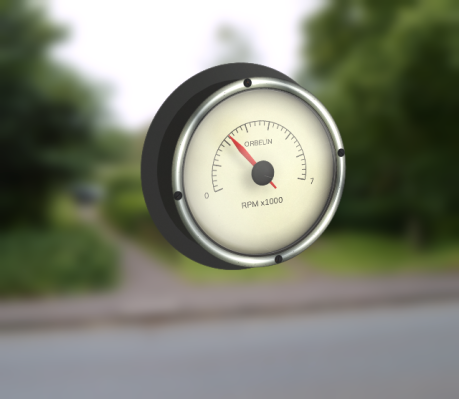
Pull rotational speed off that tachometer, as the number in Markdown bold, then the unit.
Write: **2200** rpm
